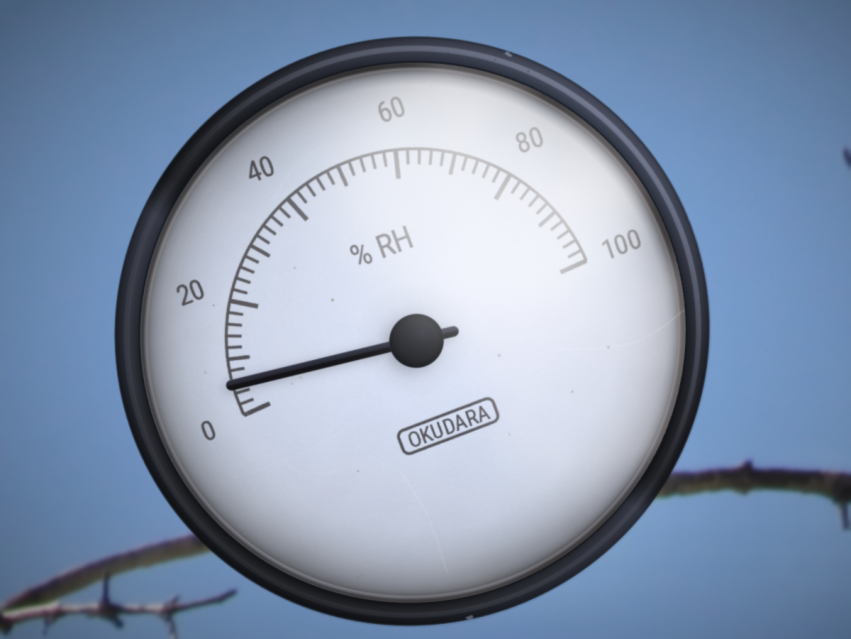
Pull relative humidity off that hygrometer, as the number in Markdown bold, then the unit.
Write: **6** %
